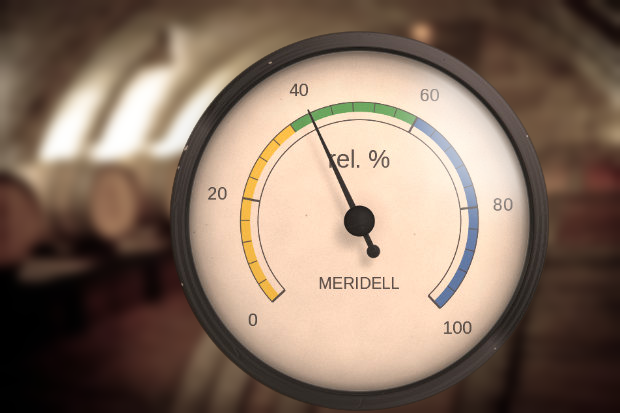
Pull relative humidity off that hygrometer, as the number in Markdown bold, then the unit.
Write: **40** %
